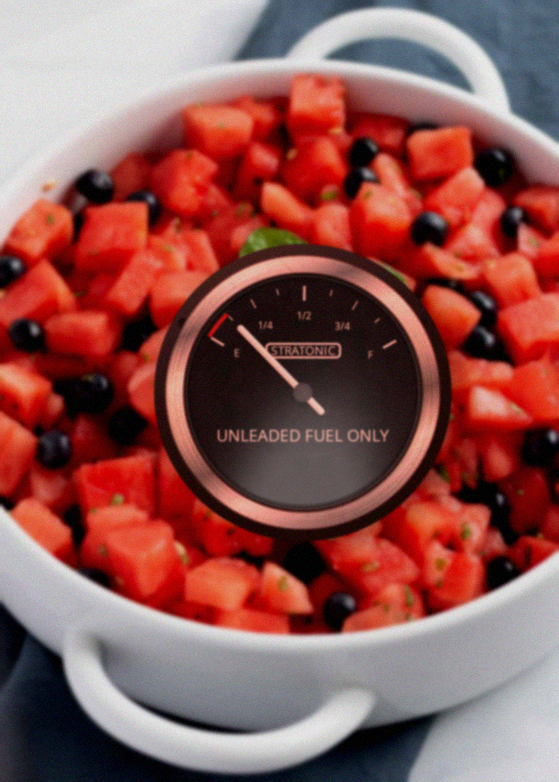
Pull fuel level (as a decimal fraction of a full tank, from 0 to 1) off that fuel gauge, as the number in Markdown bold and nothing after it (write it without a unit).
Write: **0.125**
